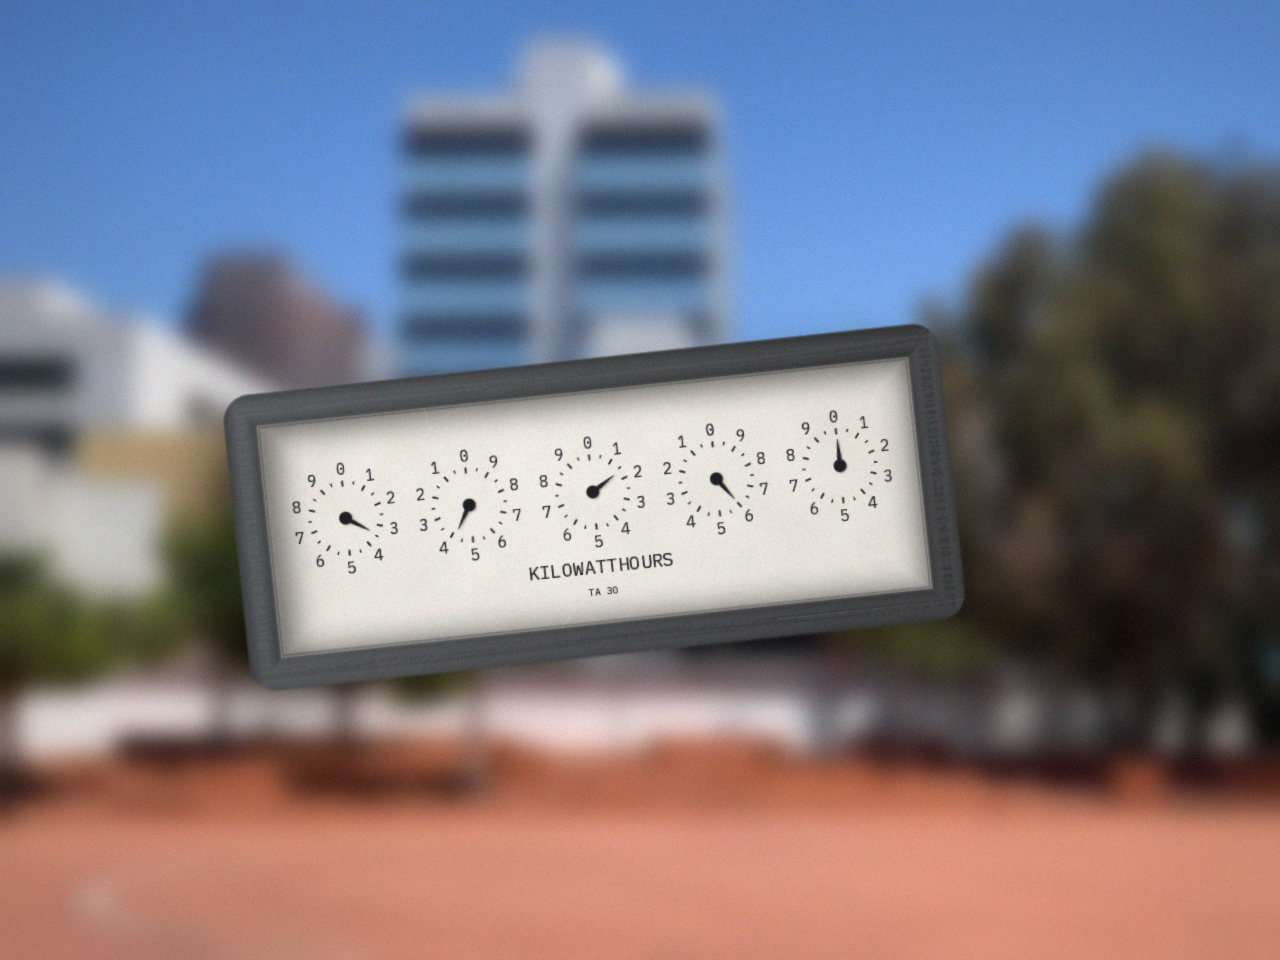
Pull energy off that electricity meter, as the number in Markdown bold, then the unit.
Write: **34160** kWh
